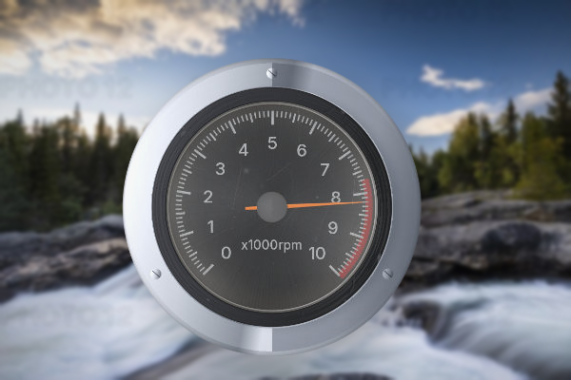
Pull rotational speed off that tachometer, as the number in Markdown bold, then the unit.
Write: **8200** rpm
